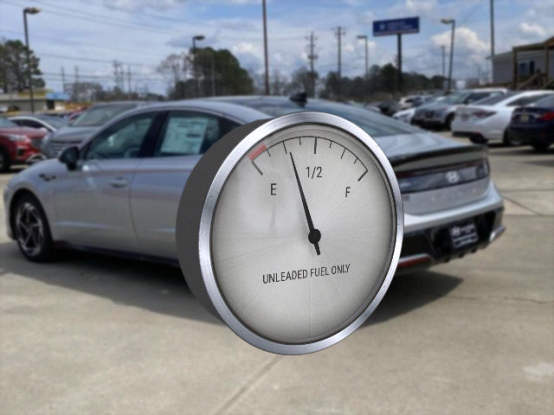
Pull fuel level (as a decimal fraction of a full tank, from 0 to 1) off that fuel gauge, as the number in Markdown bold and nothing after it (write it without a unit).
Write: **0.25**
